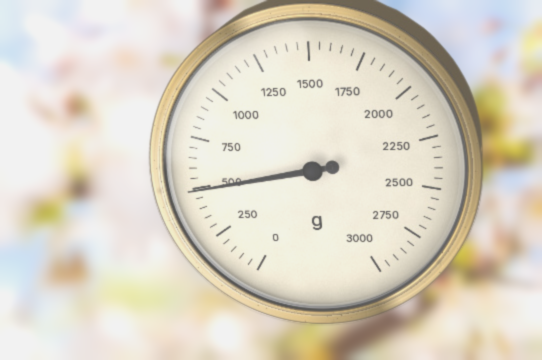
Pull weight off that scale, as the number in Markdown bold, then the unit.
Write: **500** g
